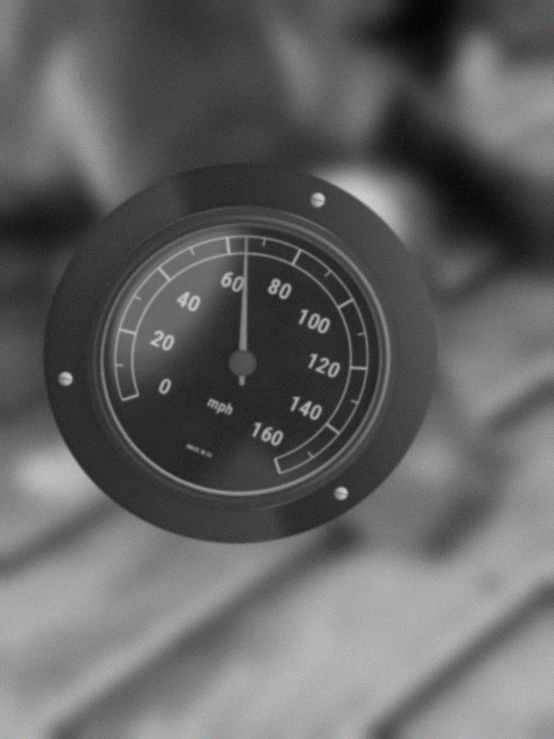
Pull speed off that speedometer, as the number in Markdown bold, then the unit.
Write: **65** mph
